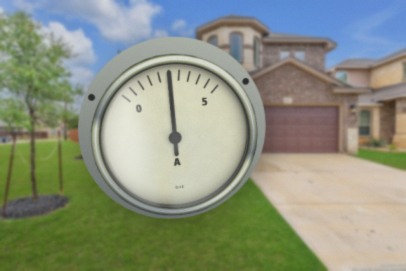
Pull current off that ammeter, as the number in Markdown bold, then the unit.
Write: **2.5** A
